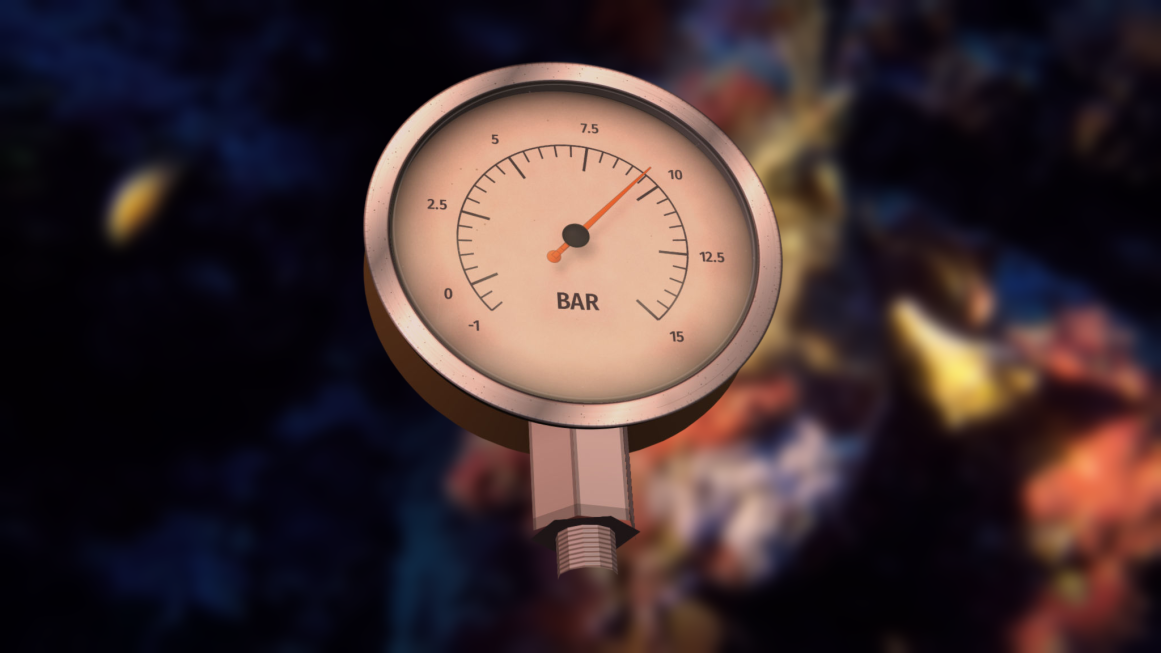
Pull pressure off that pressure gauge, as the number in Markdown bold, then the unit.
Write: **9.5** bar
